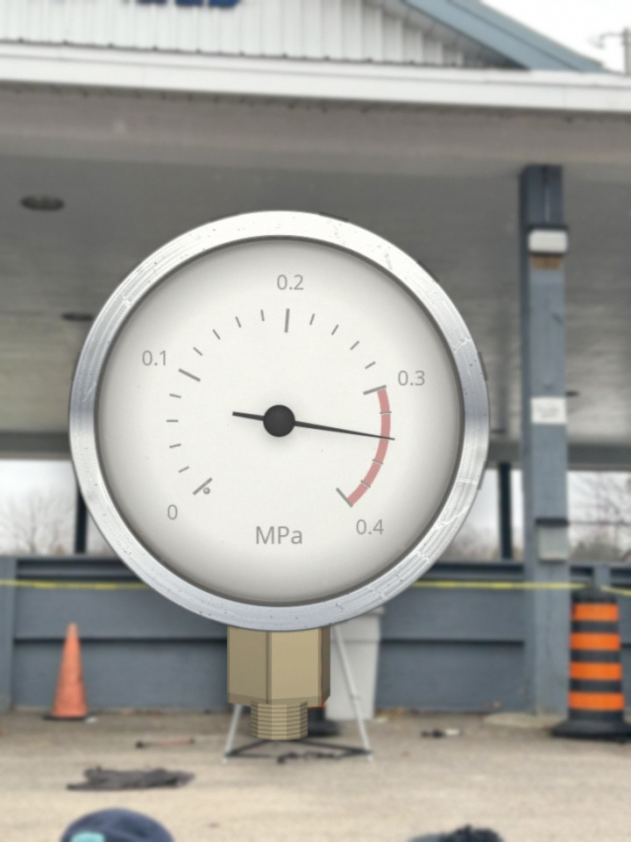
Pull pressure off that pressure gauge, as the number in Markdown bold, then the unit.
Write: **0.34** MPa
